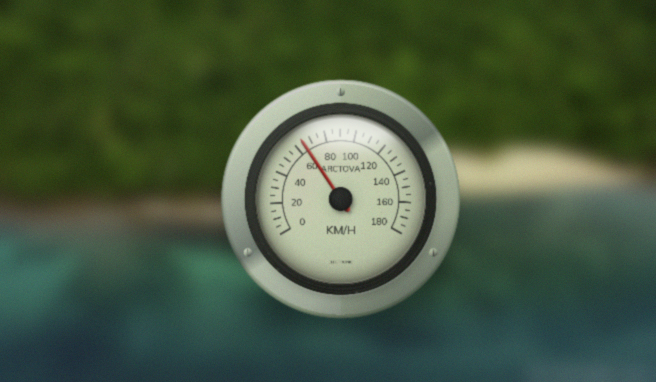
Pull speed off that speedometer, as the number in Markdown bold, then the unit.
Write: **65** km/h
